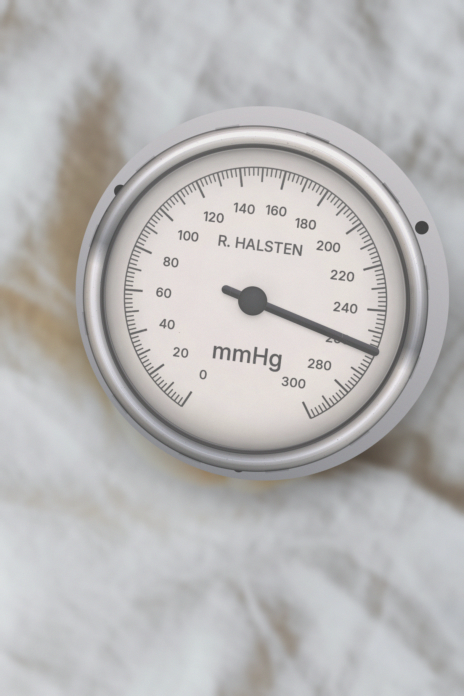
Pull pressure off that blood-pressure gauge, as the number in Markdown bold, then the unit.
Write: **258** mmHg
